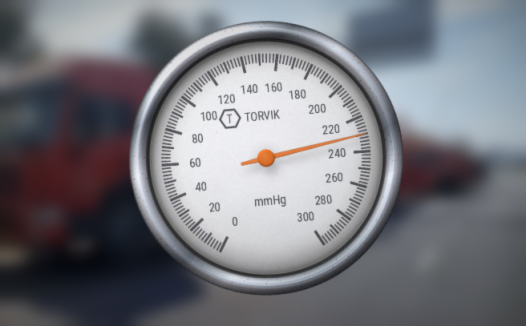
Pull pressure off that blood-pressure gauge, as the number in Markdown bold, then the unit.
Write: **230** mmHg
